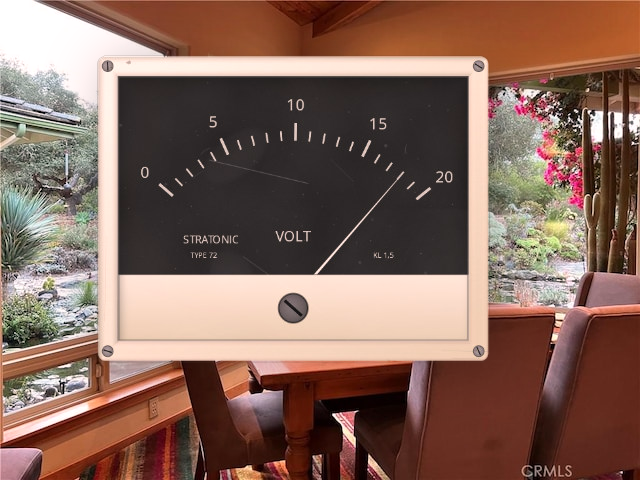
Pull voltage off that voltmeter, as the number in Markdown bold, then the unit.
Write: **18** V
